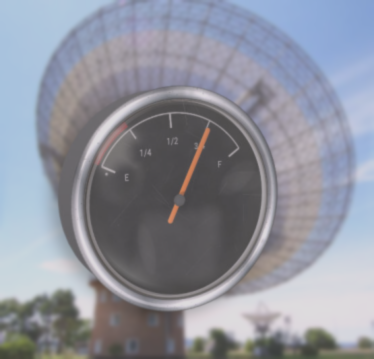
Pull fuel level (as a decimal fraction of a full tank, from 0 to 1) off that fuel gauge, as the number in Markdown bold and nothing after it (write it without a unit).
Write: **0.75**
